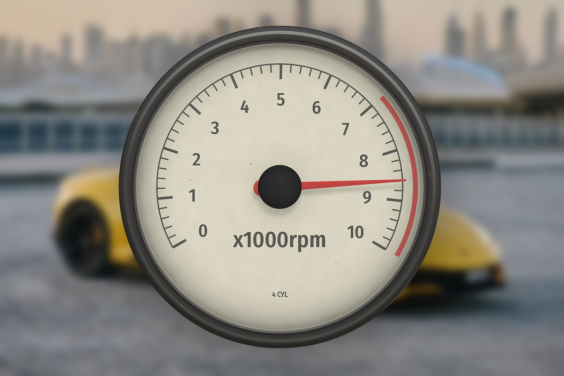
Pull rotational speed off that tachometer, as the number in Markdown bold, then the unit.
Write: **8600** rpm
